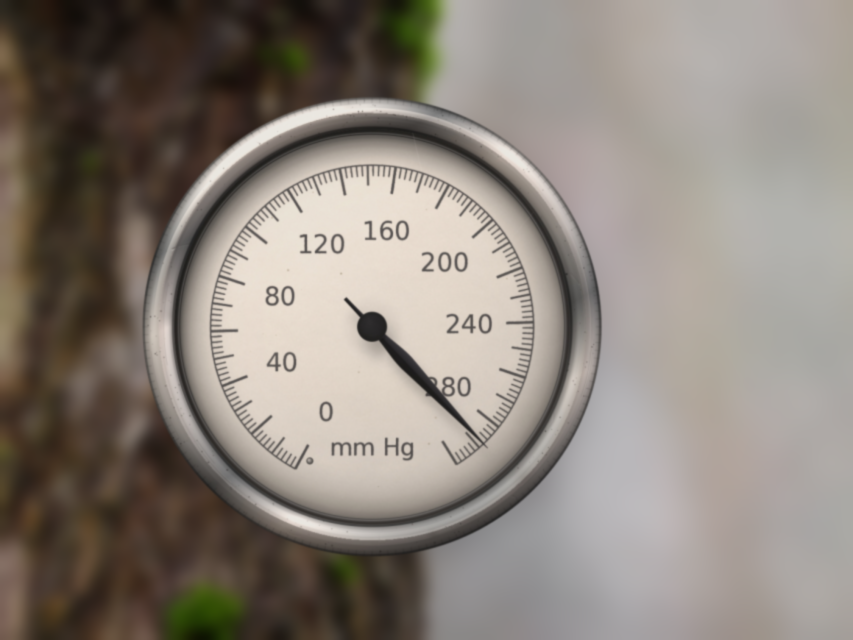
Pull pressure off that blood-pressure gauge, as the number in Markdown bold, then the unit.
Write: **288** mmHg
